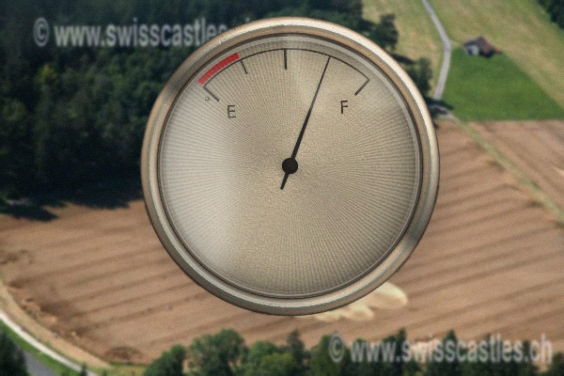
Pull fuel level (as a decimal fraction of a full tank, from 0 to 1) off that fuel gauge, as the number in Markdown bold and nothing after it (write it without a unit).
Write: **0.75**
